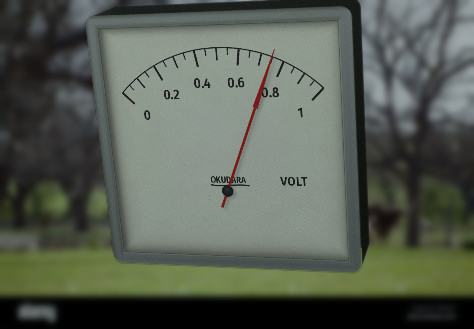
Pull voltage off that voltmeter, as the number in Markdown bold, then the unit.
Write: **0.75** V
